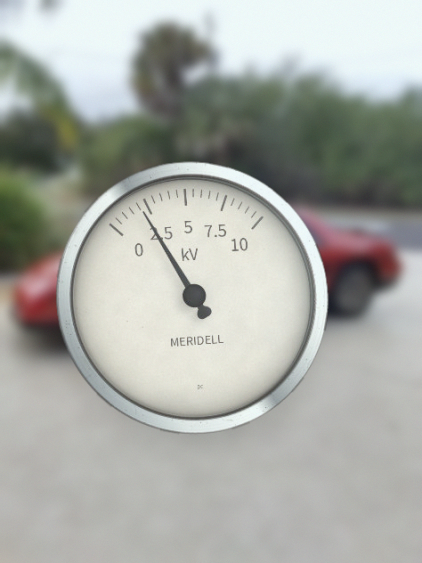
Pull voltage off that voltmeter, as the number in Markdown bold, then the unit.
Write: **2** kV
